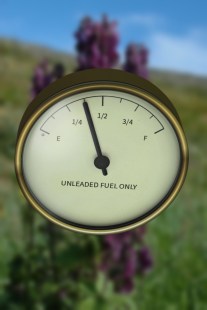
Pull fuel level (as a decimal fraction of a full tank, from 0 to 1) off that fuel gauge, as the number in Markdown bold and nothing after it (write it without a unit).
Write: **0.375**
